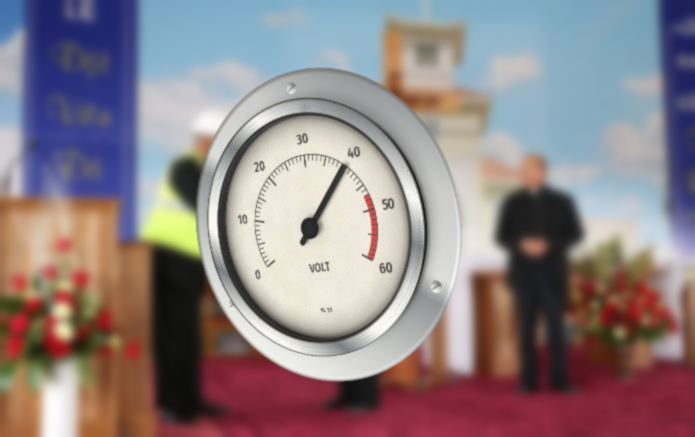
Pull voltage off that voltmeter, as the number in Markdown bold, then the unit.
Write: **40** V
